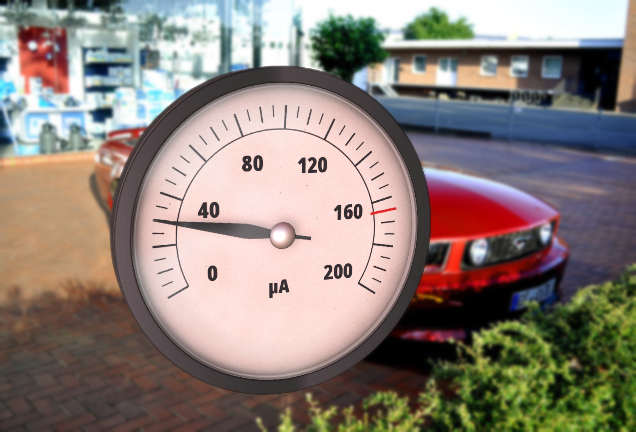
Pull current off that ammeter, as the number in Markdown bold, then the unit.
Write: **30** µA
